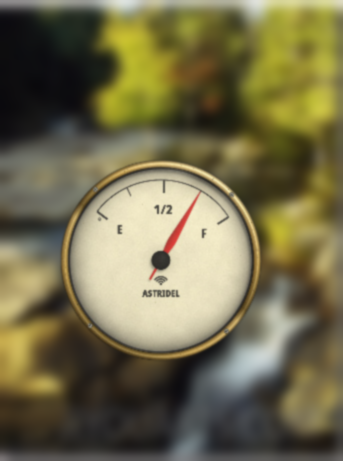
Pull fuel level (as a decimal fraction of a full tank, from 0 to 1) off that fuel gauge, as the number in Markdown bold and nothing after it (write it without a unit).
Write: **0.75**
